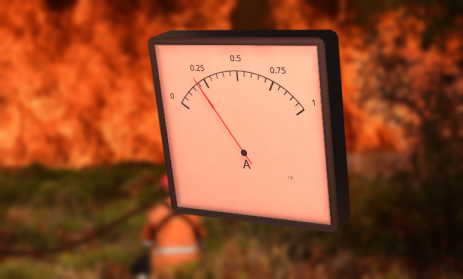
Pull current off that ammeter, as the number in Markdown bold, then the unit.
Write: **0.2** A
